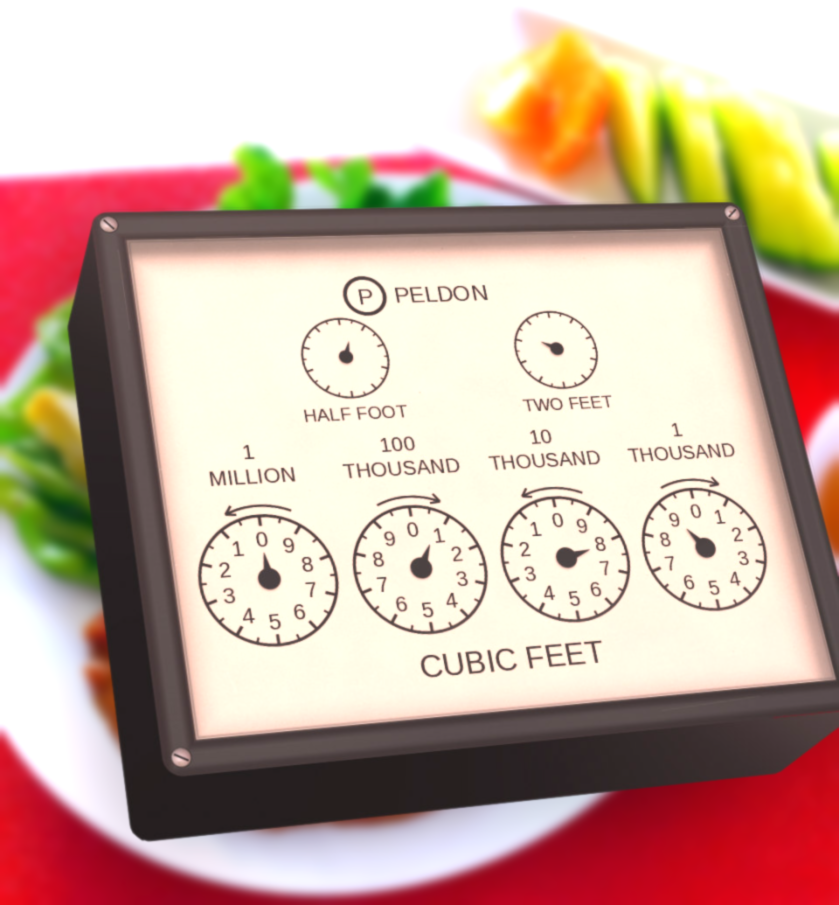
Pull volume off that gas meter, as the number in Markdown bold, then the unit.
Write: **7900** ft³
